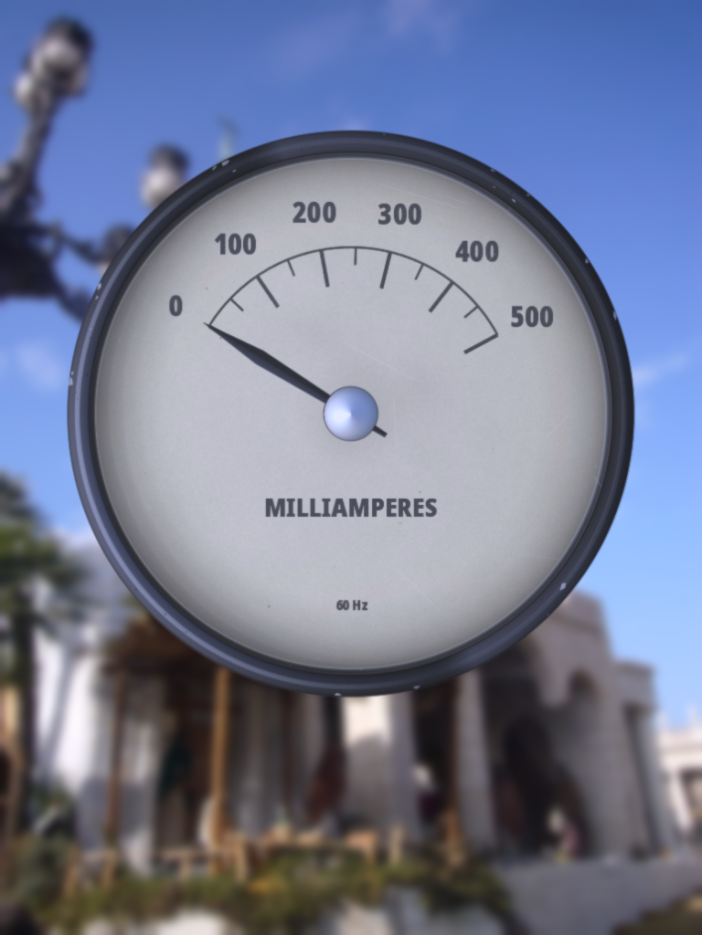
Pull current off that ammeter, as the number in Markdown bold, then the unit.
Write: **0** mA
